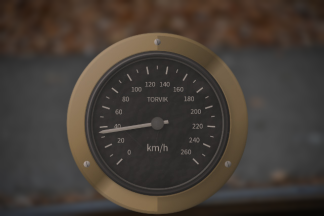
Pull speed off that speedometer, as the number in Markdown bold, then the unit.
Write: **35** km/h
